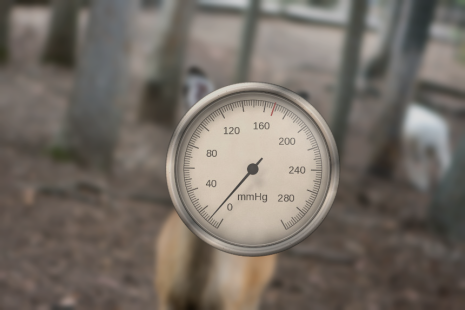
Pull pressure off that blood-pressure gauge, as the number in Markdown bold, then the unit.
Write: **10** mmHg
